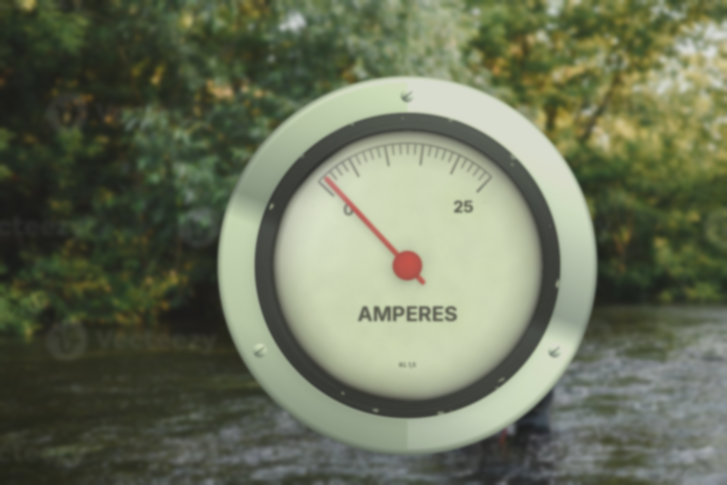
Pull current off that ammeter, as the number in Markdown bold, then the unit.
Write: **1** A
